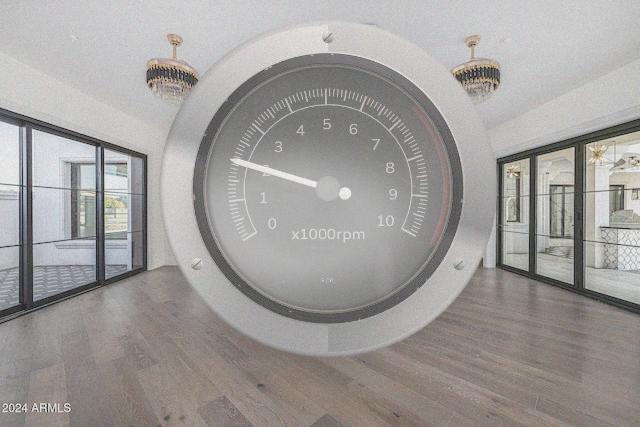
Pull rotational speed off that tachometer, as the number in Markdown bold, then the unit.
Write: **2000** rpm
